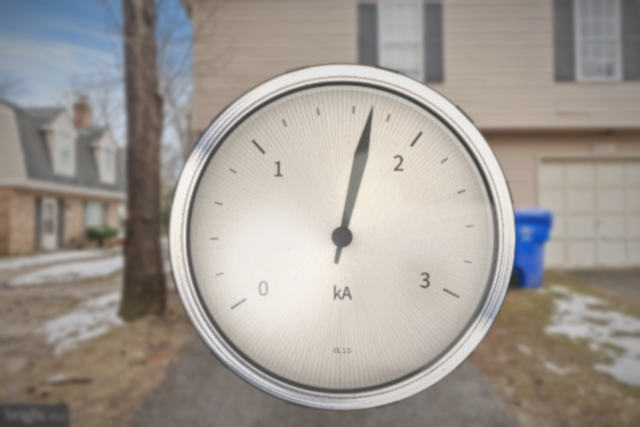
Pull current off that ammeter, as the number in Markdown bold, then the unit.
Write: **1.7** kA
